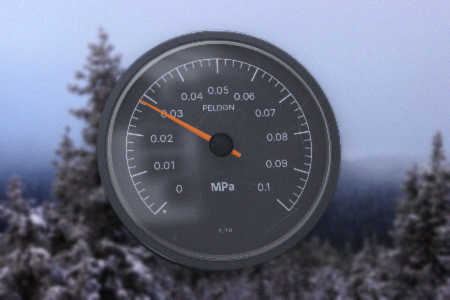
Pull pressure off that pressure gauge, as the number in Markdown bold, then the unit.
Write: **0.028** MPa
